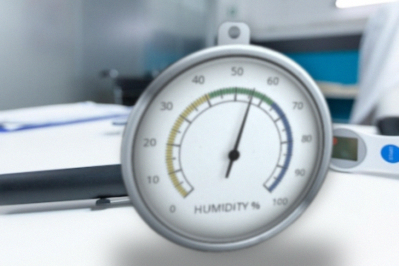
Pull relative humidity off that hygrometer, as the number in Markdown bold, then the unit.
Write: **55** %
